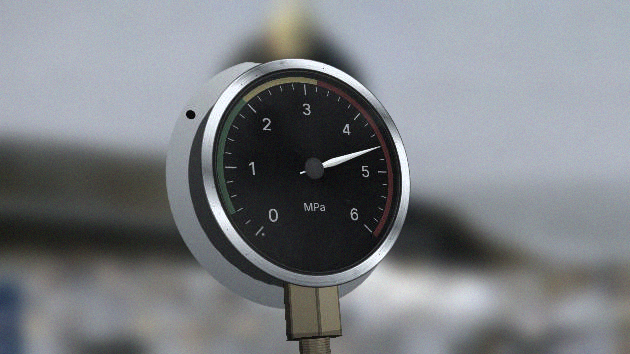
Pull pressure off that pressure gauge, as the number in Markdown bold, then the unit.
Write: **4.6** MPa
